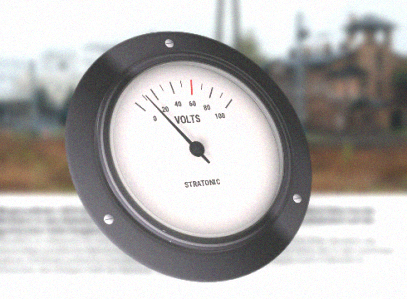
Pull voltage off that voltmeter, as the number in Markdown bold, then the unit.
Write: **10** V
